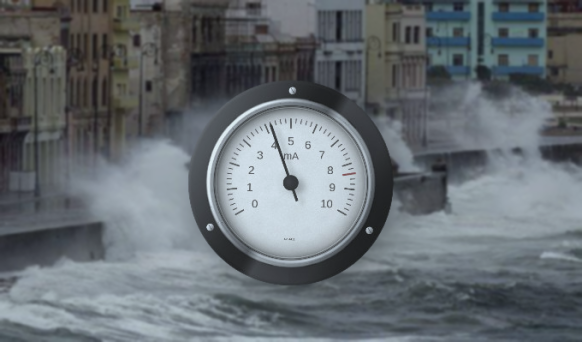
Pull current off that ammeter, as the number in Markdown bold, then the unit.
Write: **4.2** mA
